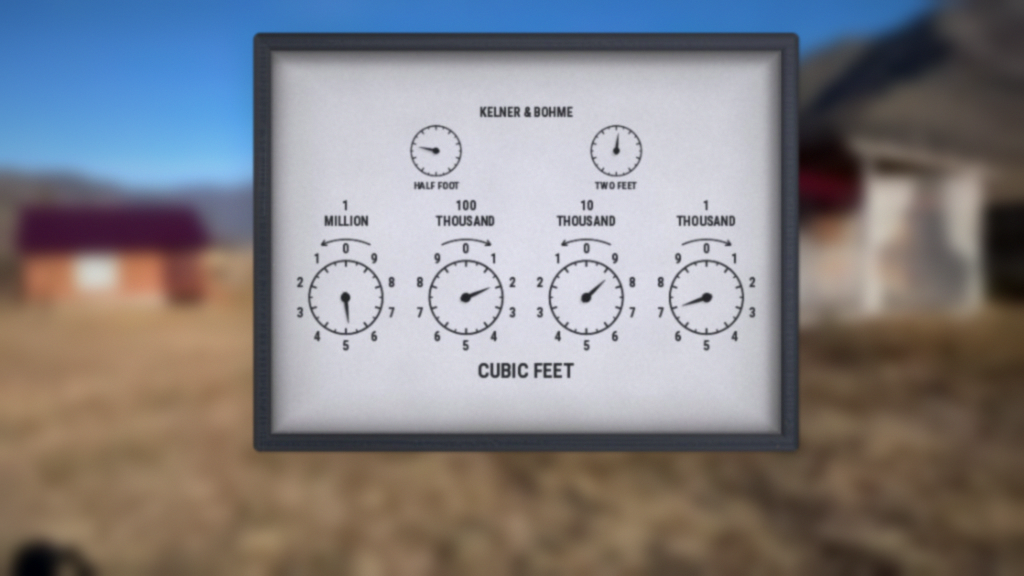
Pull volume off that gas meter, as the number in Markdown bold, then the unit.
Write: **518700** ft³
